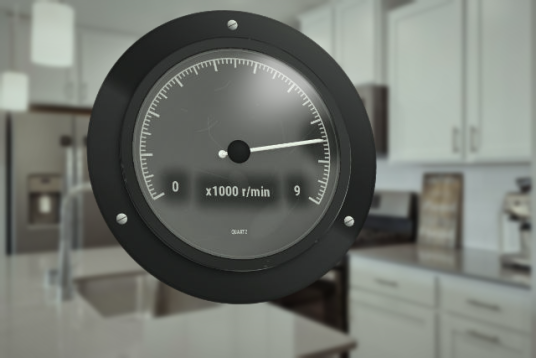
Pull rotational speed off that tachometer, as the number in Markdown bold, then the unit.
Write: **7500** rpm
